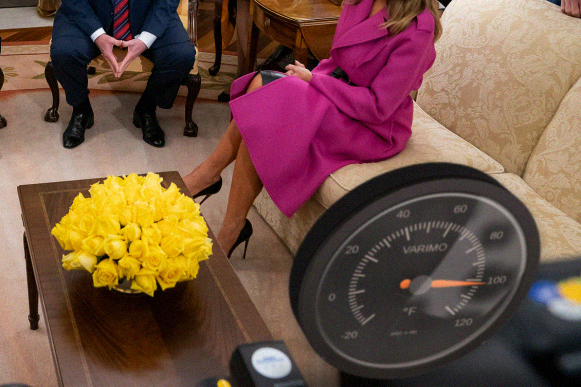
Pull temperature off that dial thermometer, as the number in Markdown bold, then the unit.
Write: **100** °F
